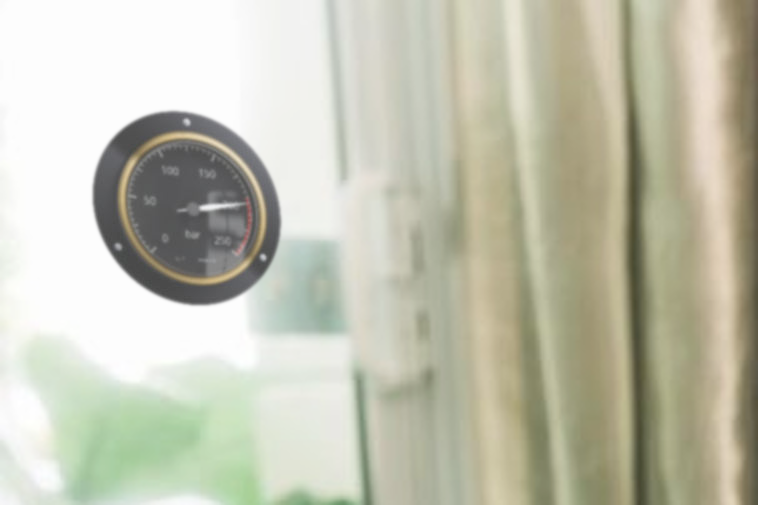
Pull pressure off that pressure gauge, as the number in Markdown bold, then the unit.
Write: **200** bar
